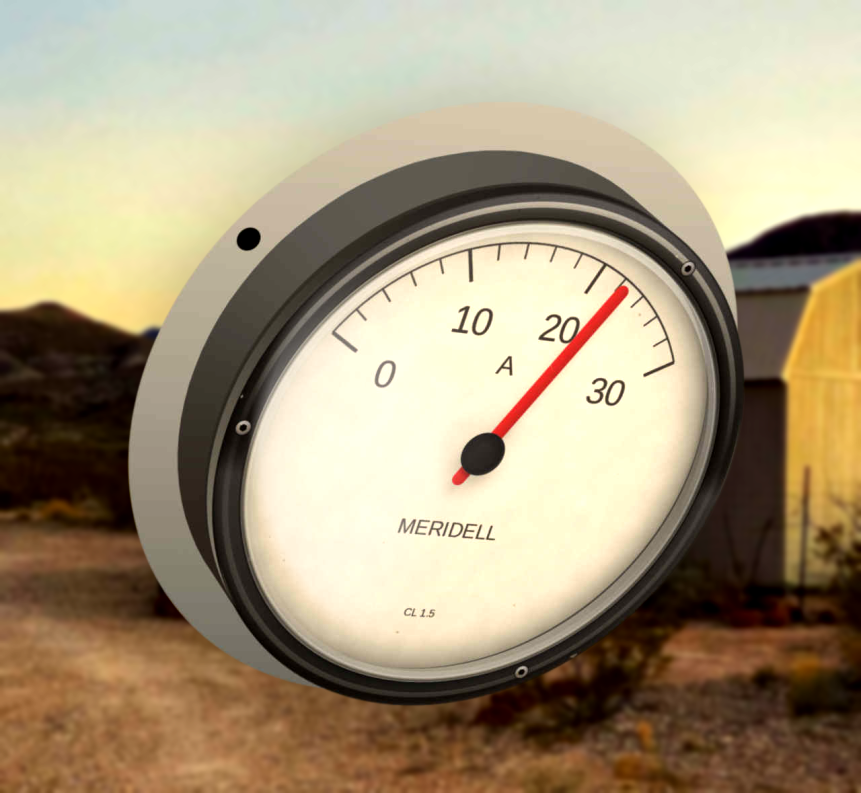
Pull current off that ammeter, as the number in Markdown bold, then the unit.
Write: **22** A
